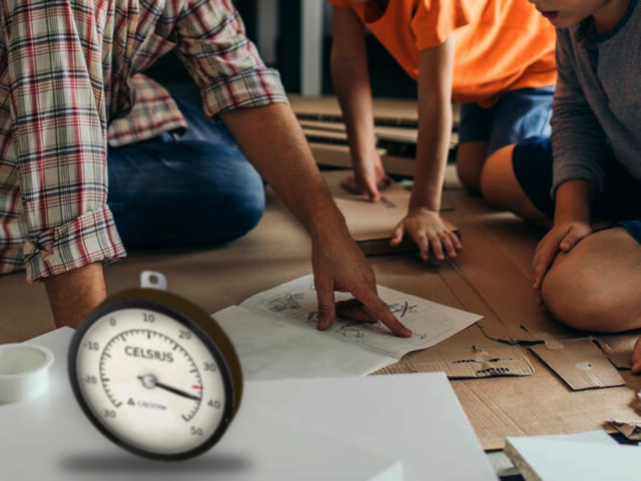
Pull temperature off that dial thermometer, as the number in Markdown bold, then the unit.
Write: **40** °C
